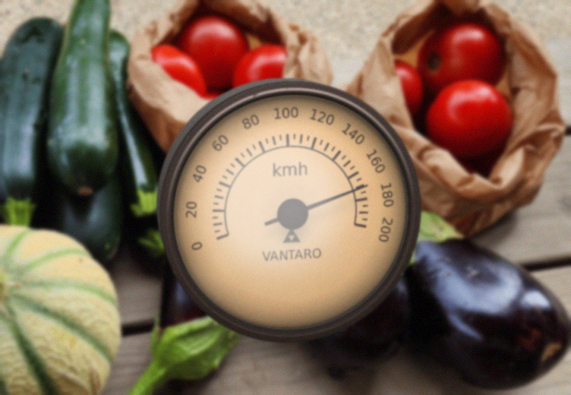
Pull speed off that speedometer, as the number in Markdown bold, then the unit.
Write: **170** km/h
